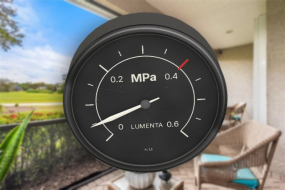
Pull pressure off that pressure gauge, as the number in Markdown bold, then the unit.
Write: **0.05** MPa
